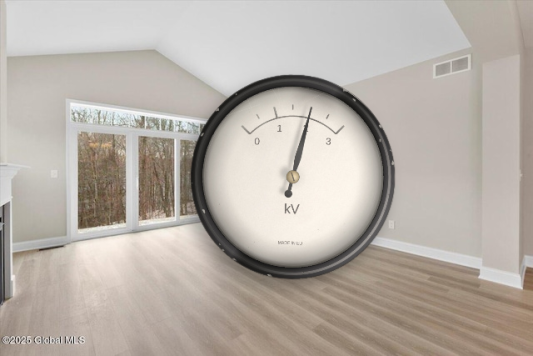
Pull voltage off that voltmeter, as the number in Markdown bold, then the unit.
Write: **2** kV
